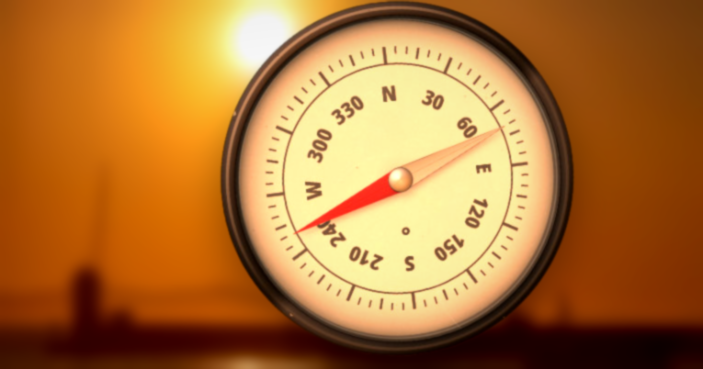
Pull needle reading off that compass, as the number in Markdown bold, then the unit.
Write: **250** °
